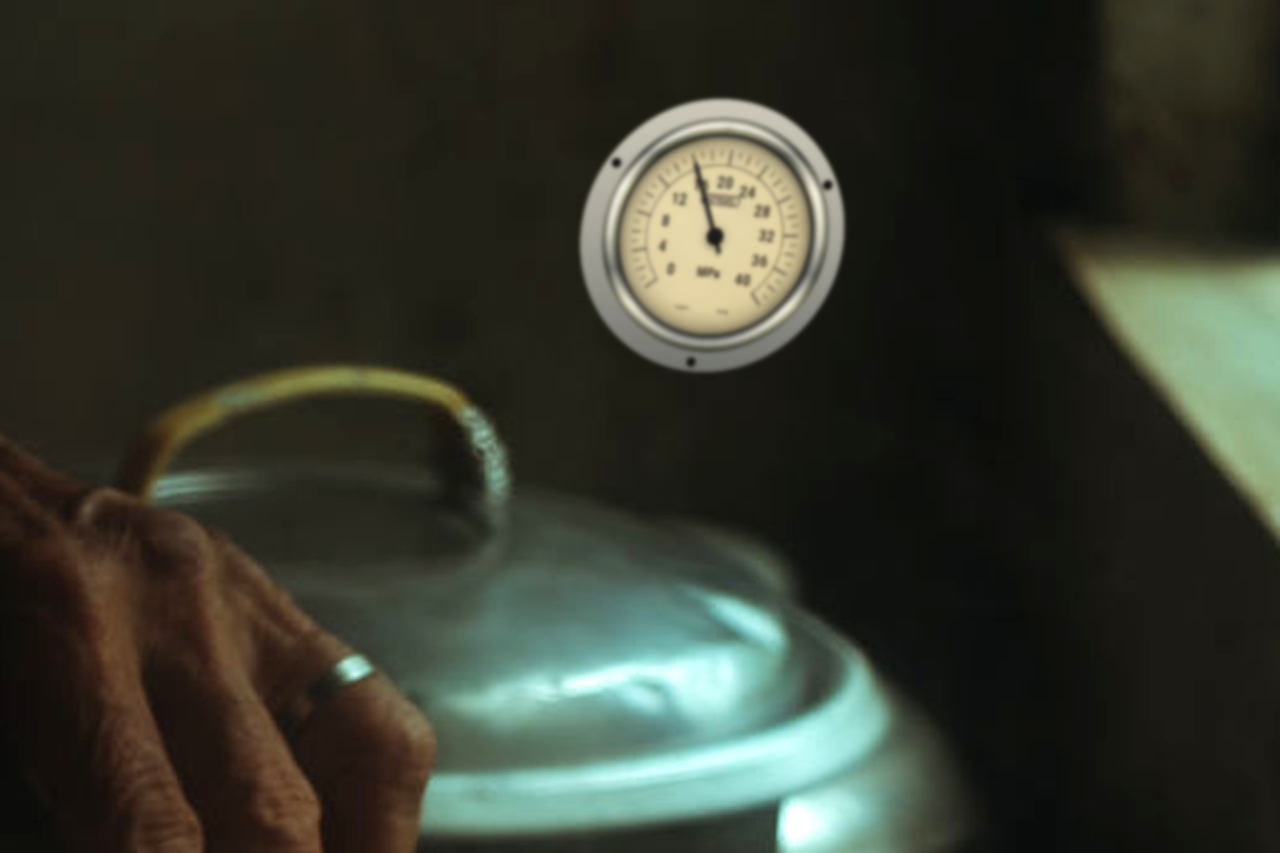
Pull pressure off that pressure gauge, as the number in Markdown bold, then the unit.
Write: **16** MPa
